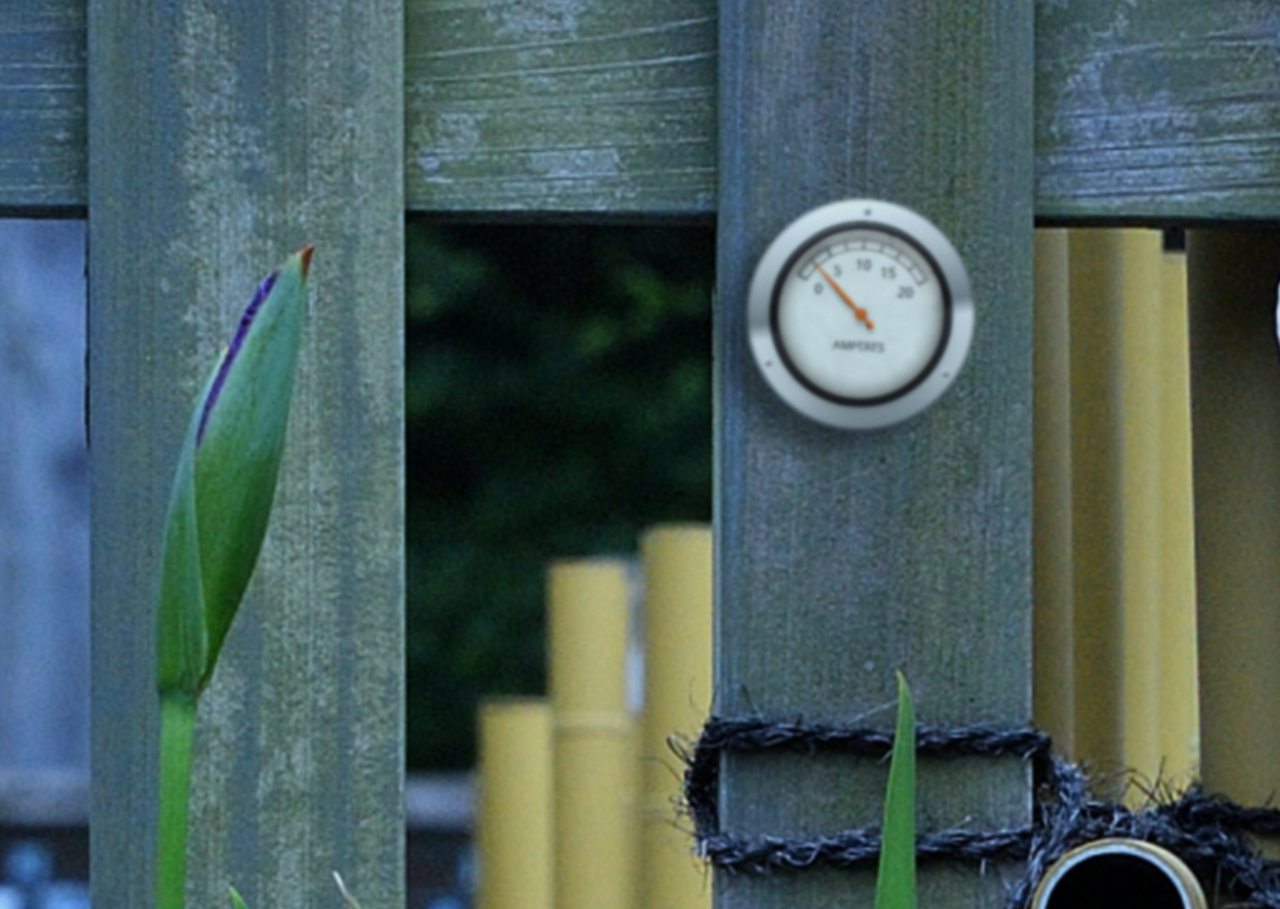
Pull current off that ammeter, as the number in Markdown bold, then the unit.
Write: **2.5** A
